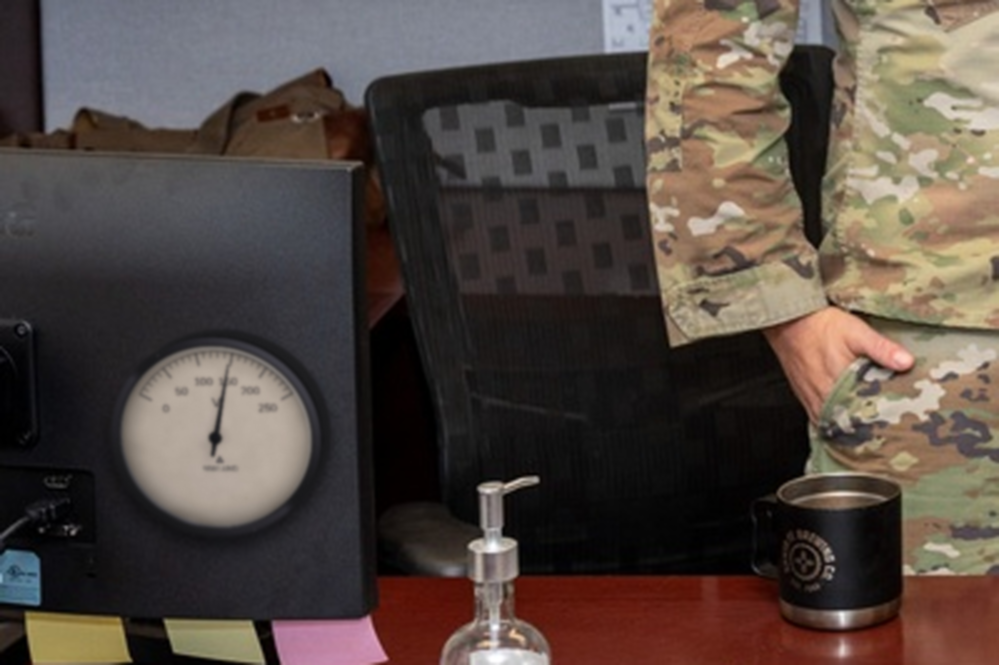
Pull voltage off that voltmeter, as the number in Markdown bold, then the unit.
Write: **150** V
